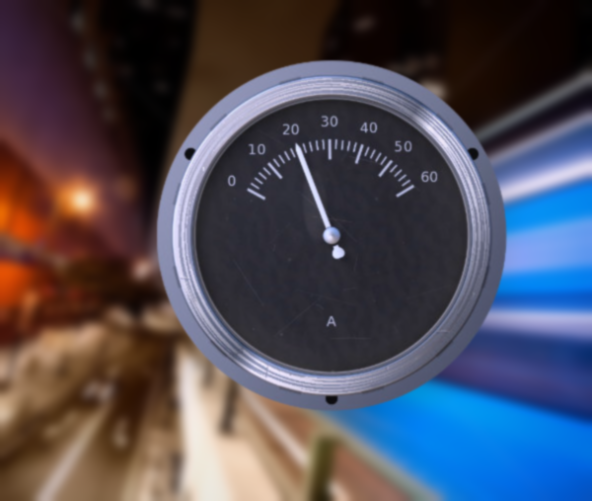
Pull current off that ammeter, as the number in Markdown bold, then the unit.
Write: **20** A
